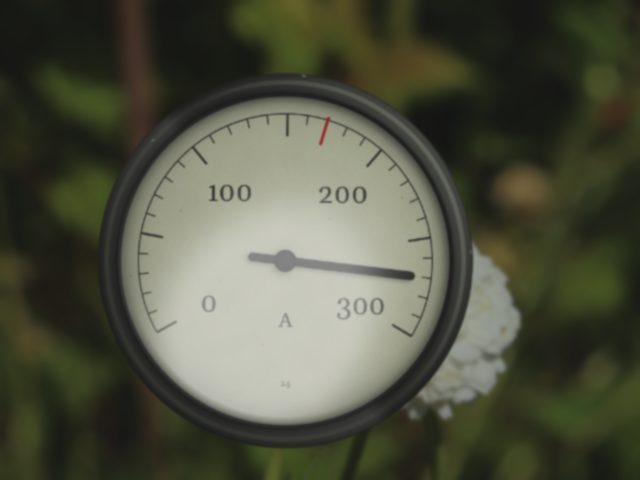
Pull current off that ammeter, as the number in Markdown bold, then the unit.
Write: **270** A
